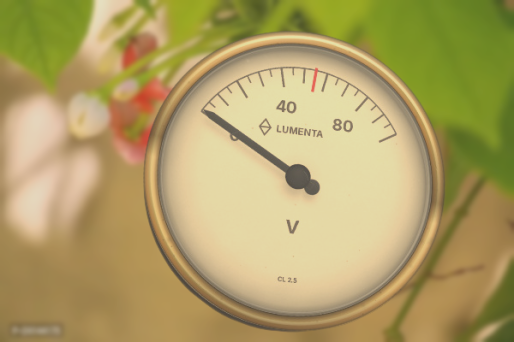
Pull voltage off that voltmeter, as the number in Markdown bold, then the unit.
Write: **0** V
